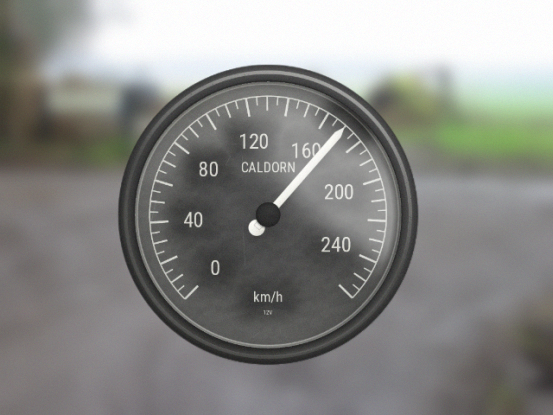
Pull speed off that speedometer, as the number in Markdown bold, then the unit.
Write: **170** km/h
